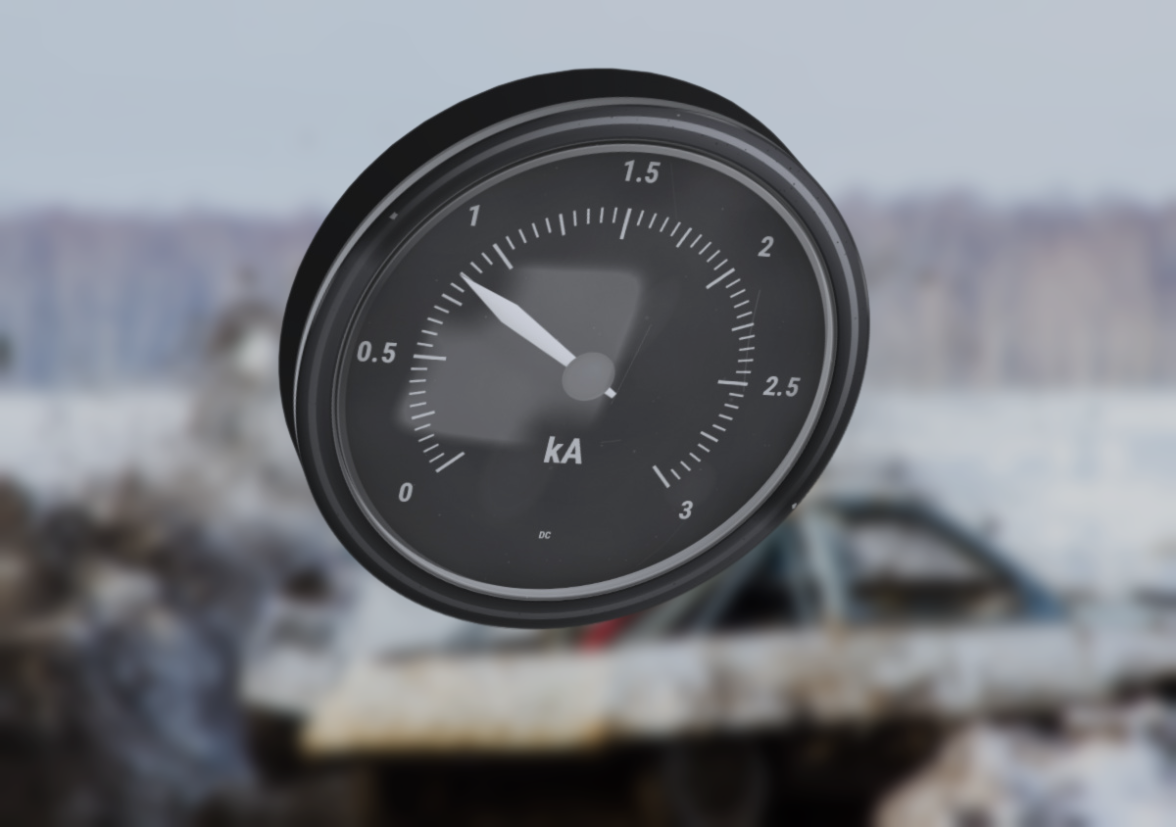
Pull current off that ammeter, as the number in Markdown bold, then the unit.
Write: **0.85** kA
